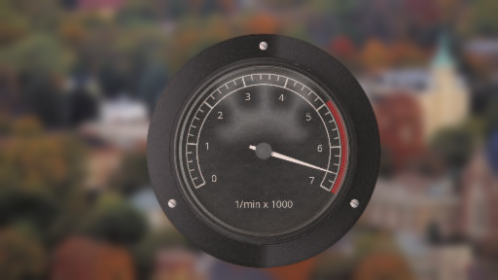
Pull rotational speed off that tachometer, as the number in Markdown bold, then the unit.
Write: **6600** rpm
